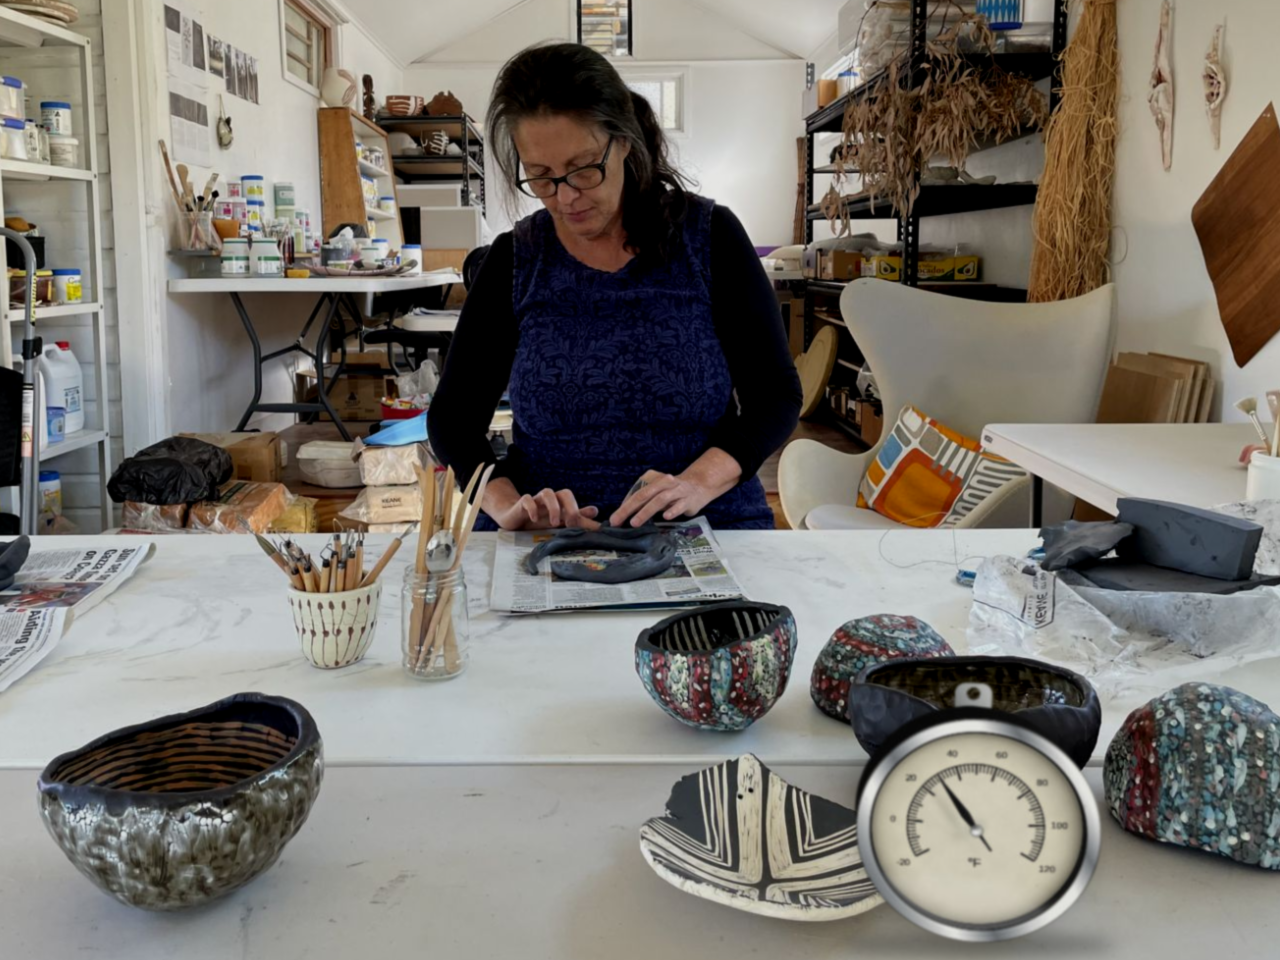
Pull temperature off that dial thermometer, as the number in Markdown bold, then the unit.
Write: **30** °F
